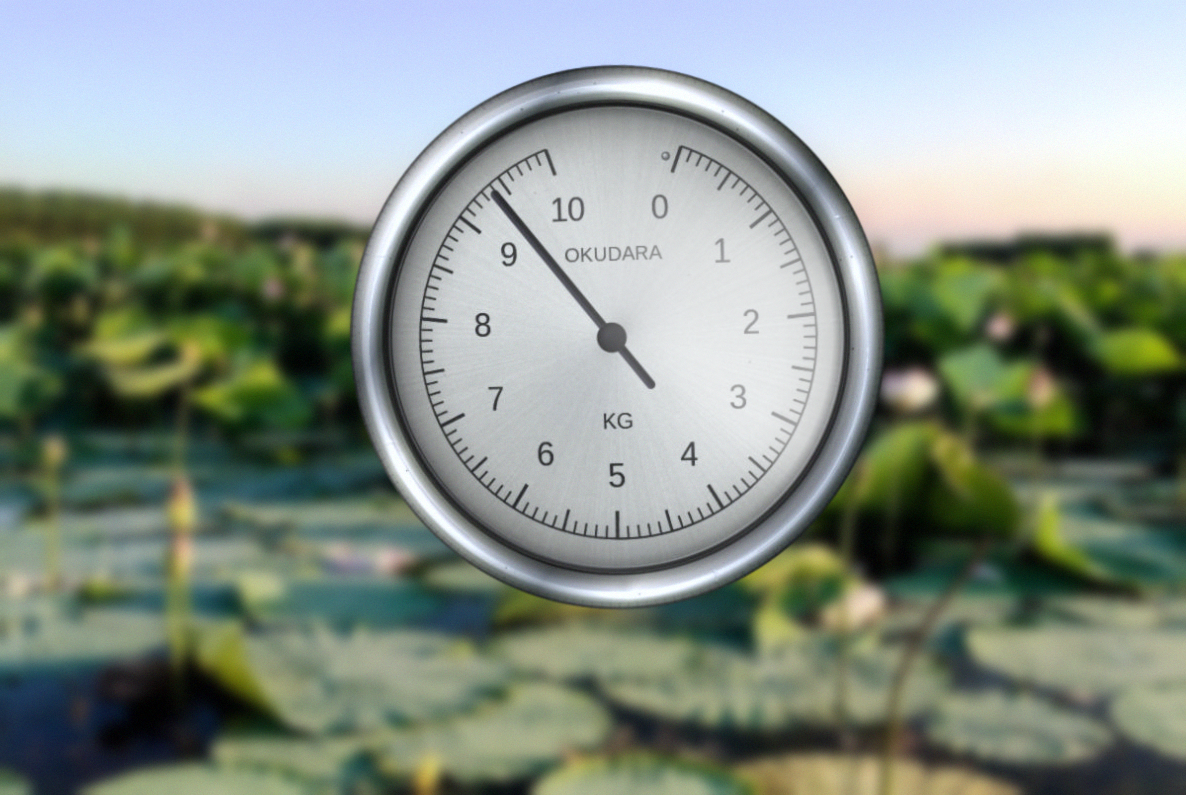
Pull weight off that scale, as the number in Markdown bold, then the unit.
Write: **9.4** kg
